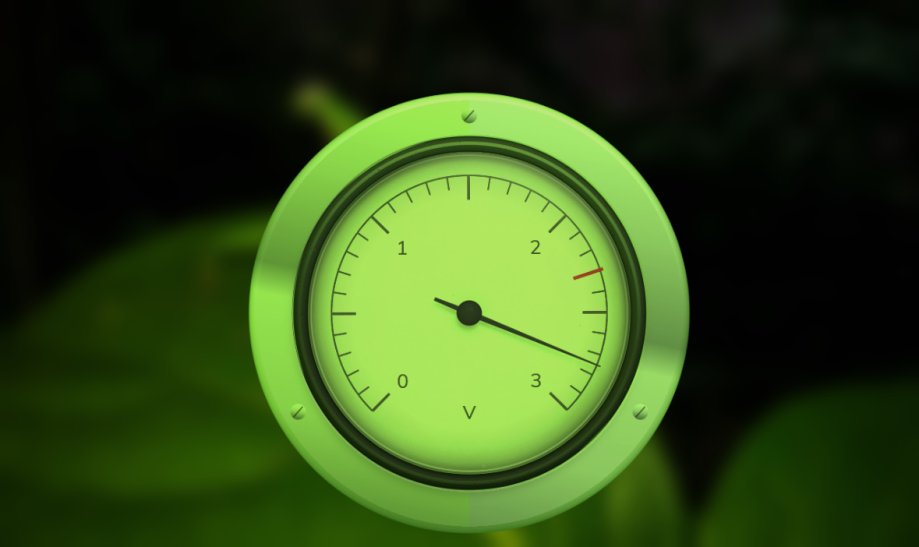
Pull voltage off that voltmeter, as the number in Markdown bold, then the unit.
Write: **2.75** V
